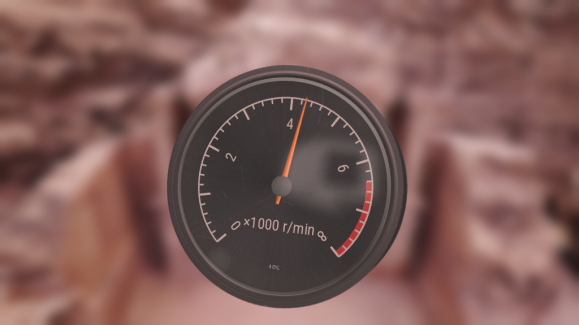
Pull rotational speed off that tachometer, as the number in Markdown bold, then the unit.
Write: **4300** rpm
